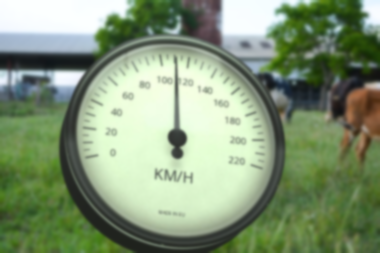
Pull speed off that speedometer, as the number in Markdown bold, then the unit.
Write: **110** km/h
